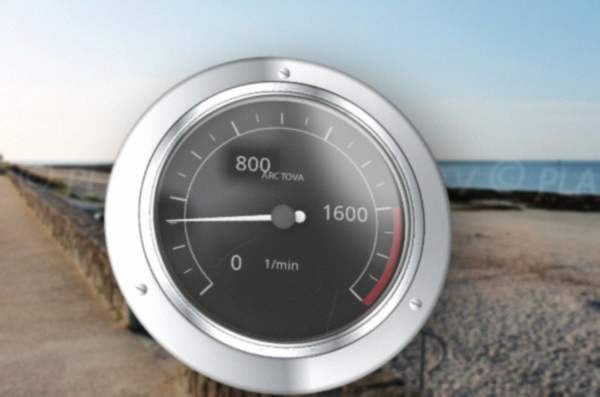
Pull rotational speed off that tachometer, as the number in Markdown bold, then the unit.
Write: **300** rpm
